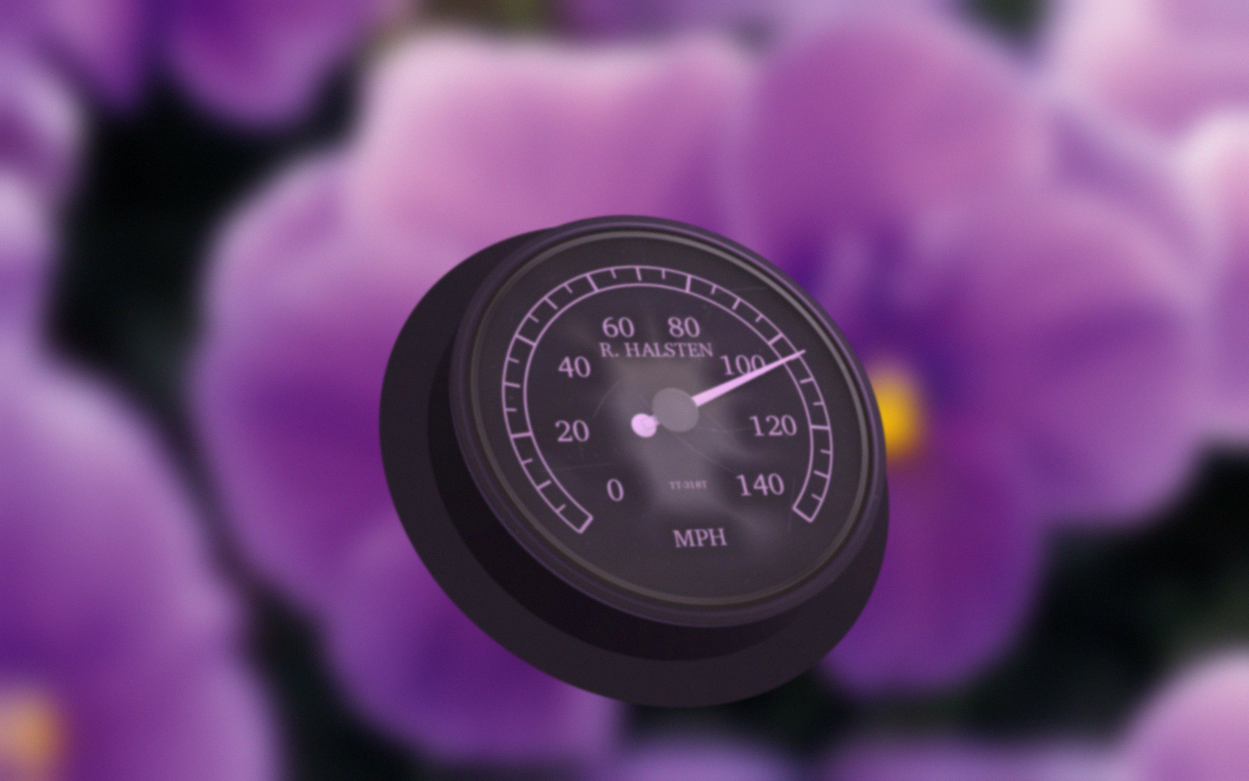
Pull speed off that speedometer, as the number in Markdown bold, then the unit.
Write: **105** mph
